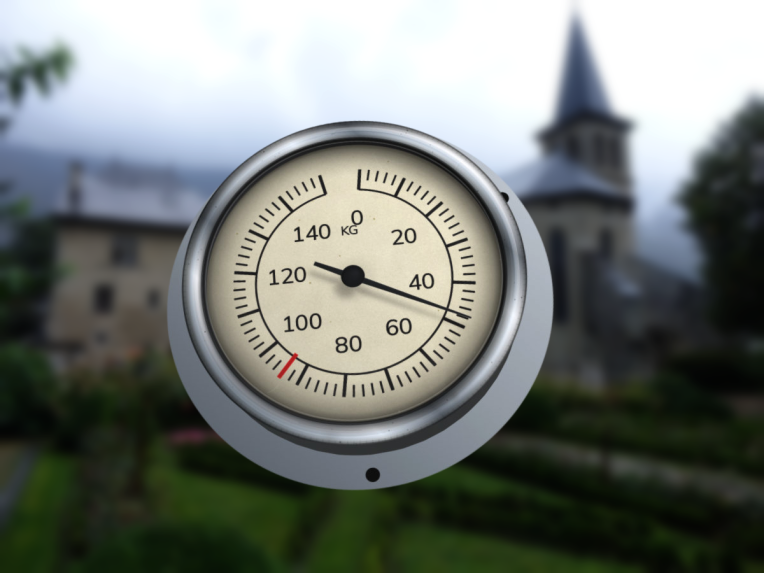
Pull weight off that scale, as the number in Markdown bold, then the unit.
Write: **48** kg
